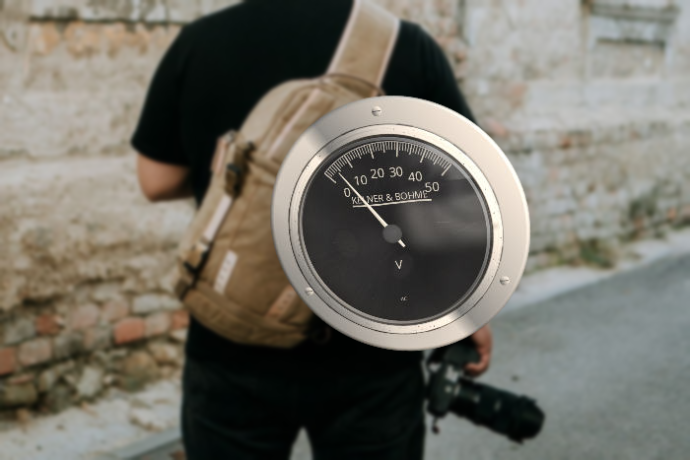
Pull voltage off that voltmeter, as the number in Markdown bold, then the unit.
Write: **5** V
